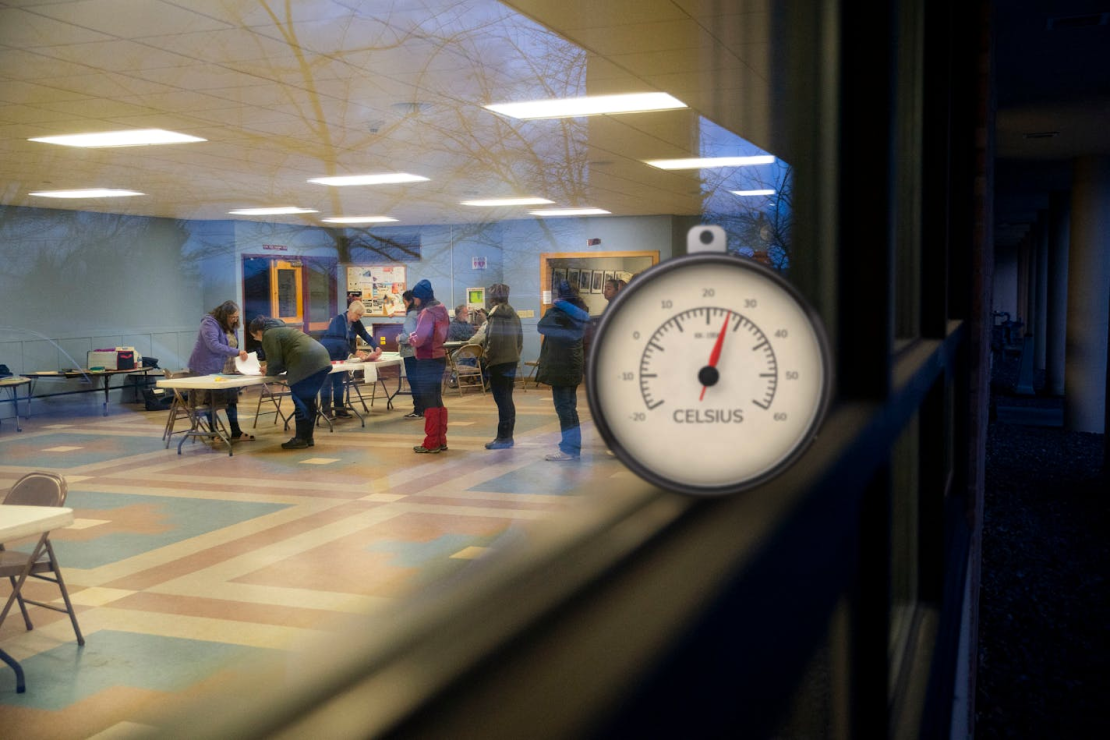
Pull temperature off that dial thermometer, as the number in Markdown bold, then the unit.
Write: **26** °C
